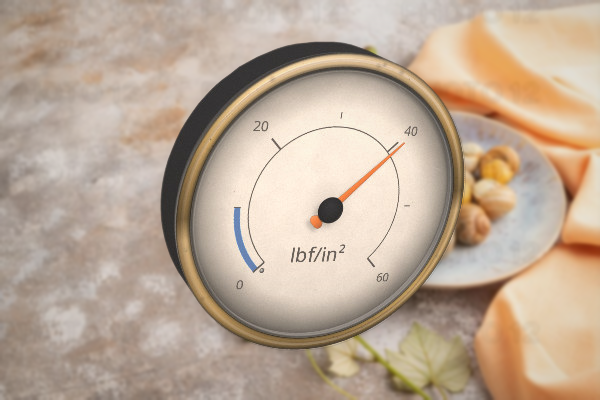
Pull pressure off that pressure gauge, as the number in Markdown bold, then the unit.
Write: **40** psi
